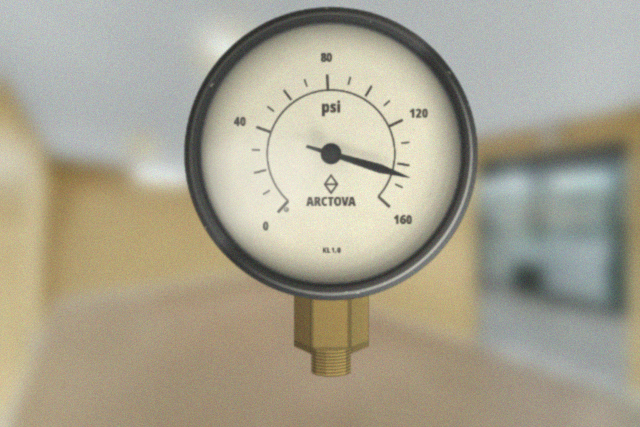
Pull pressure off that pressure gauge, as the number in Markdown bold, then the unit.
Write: **145** psi
